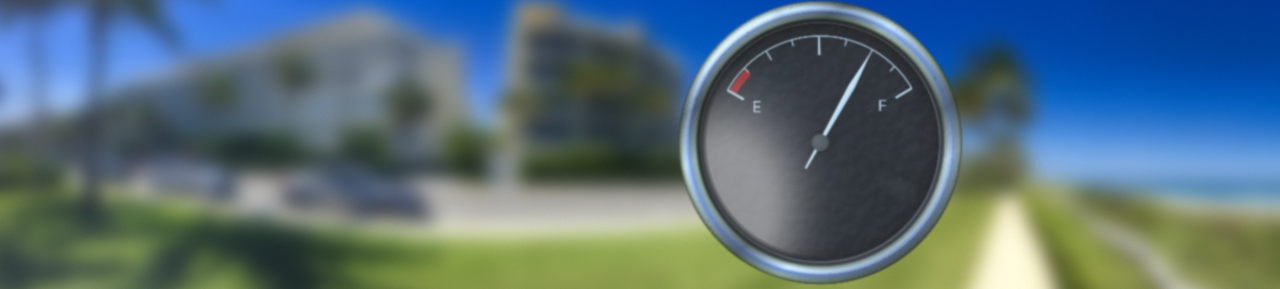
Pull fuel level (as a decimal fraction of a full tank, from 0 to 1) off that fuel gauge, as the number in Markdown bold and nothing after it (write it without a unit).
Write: **0.75**
